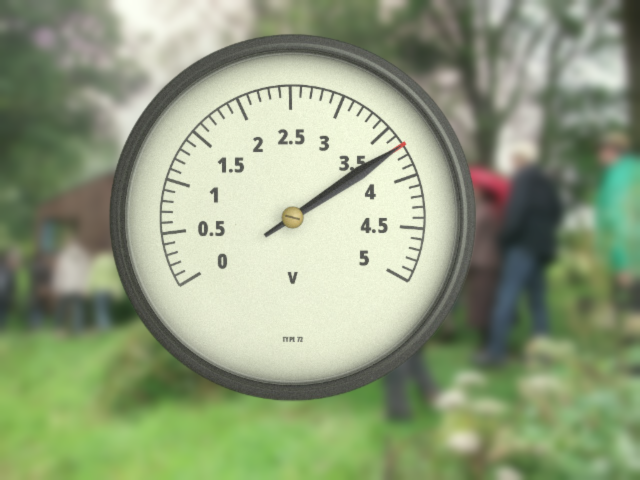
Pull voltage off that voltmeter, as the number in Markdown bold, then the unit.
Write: **3.7** V
